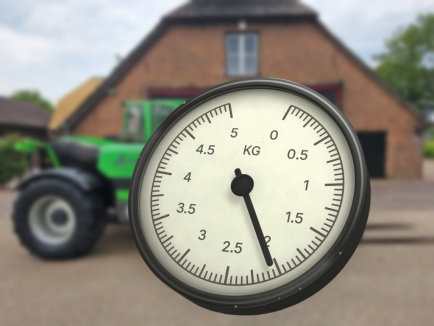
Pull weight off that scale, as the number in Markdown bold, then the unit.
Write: **2.05** kg
